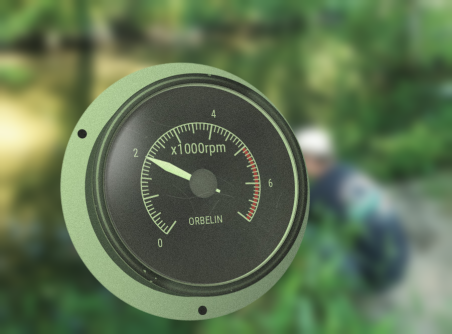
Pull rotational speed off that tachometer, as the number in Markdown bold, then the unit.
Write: **2000** rpm
